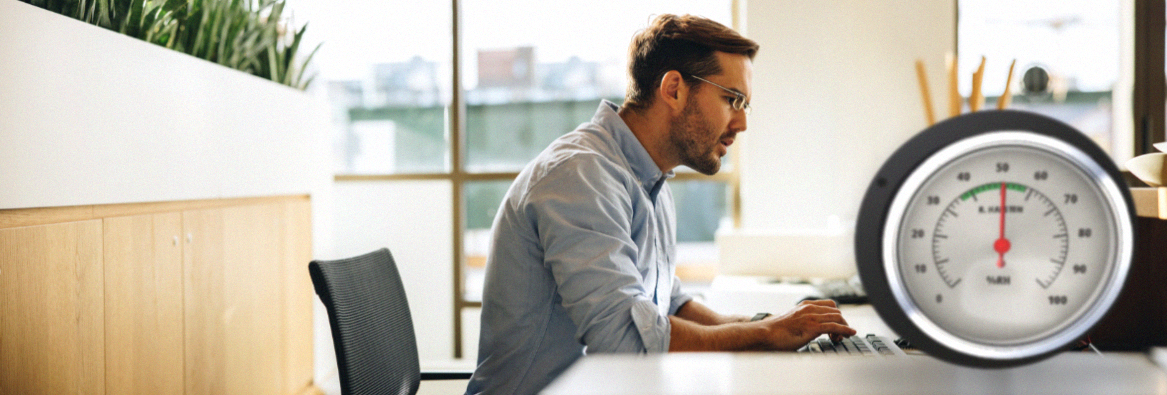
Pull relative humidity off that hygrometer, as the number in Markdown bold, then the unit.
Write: **50** %
